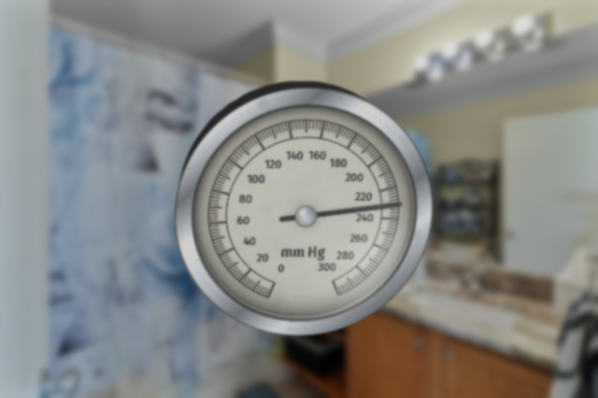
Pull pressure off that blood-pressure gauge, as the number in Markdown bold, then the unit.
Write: **230** mmHg
